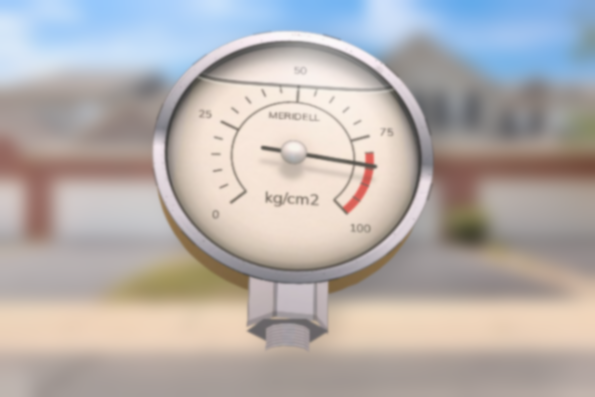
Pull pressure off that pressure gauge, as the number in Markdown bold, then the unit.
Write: **85** kg/cm²
